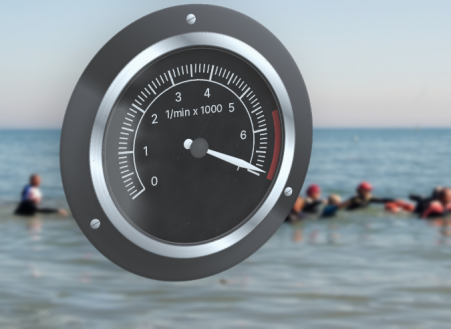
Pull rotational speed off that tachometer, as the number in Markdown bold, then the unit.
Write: **6900** rpm
